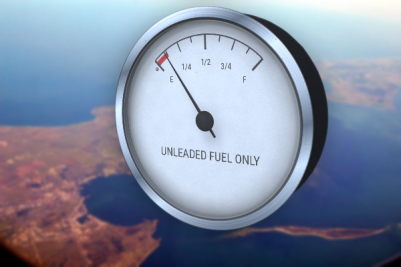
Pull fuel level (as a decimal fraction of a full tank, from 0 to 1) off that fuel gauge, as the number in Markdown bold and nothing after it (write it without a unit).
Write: **0.125**
